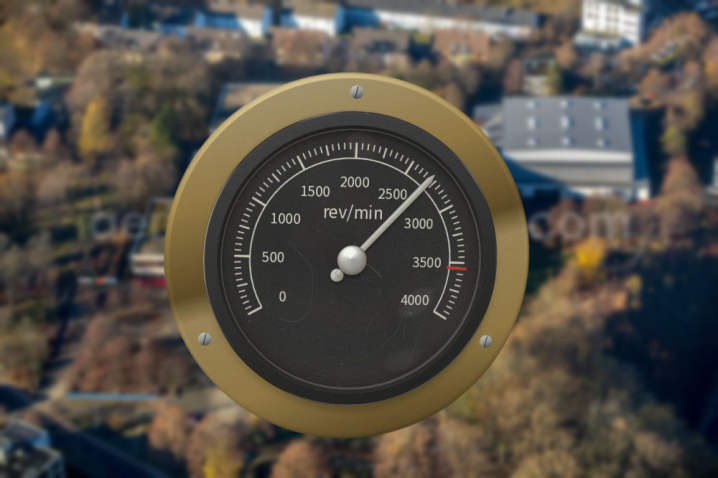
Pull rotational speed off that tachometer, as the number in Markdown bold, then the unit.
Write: **2700** rpm
